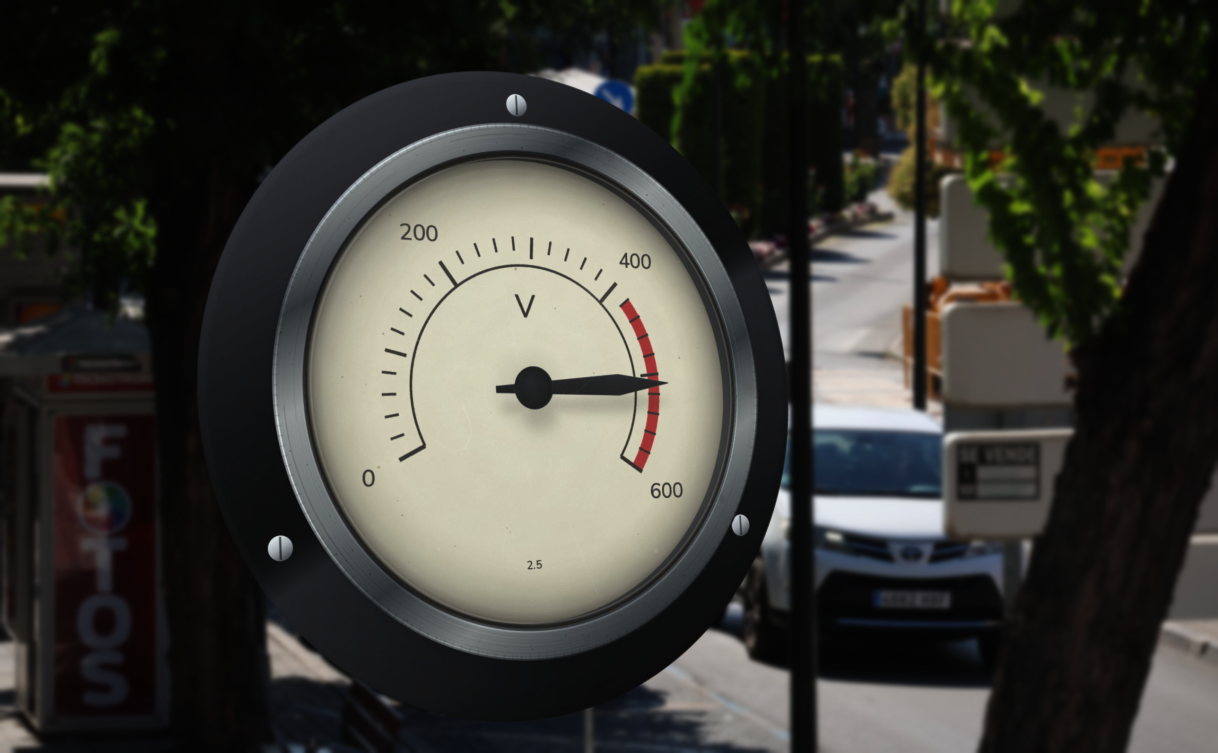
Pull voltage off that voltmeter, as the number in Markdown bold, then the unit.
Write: **510** V
